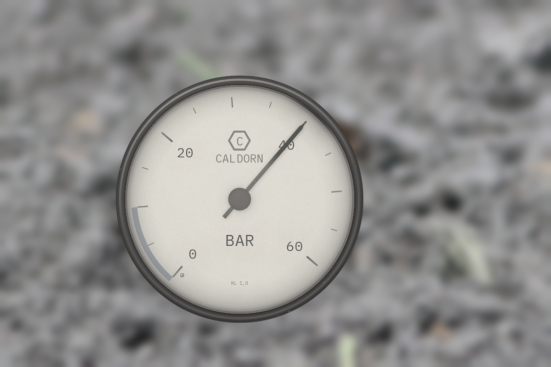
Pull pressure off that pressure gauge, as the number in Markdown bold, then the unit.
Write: **40** bar
